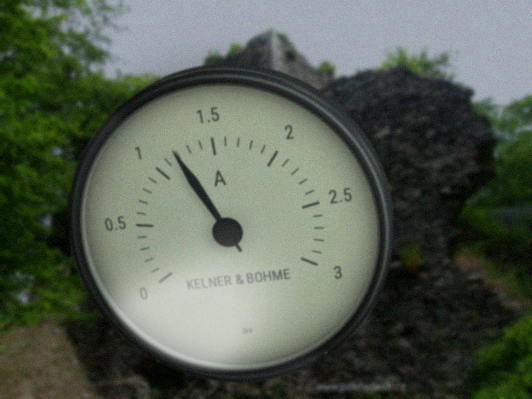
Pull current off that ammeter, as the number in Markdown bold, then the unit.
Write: **1.2** A
